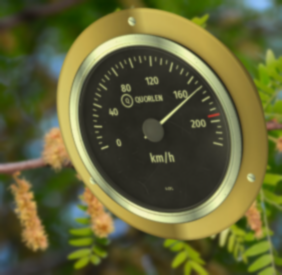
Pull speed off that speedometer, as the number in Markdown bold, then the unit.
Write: **170** km/h
